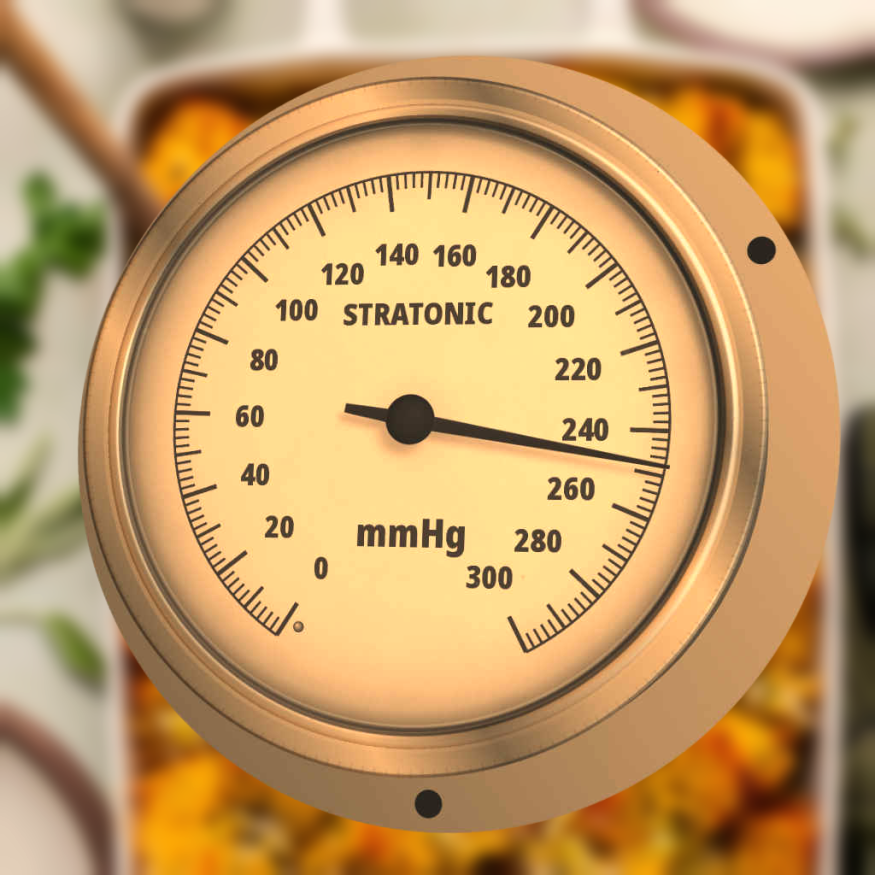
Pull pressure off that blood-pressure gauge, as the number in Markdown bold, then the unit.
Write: **248** mmHg
